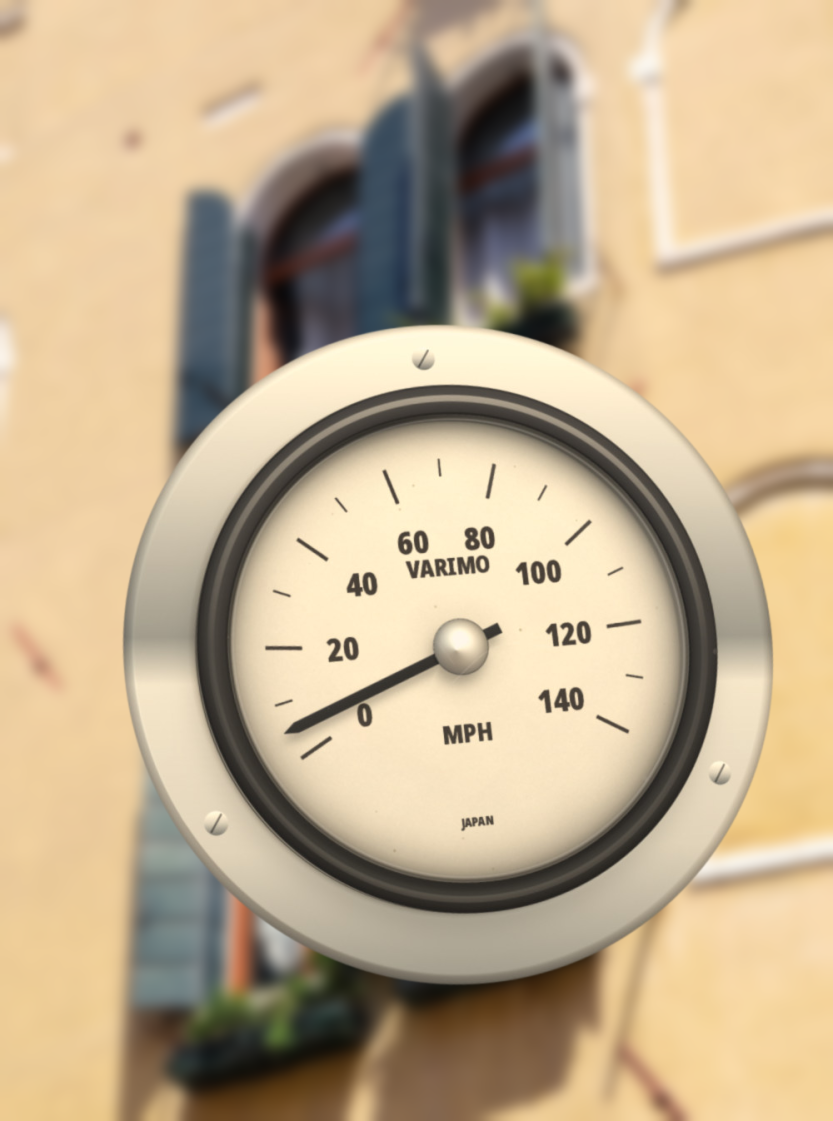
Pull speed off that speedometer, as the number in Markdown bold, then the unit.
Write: **5** mph
